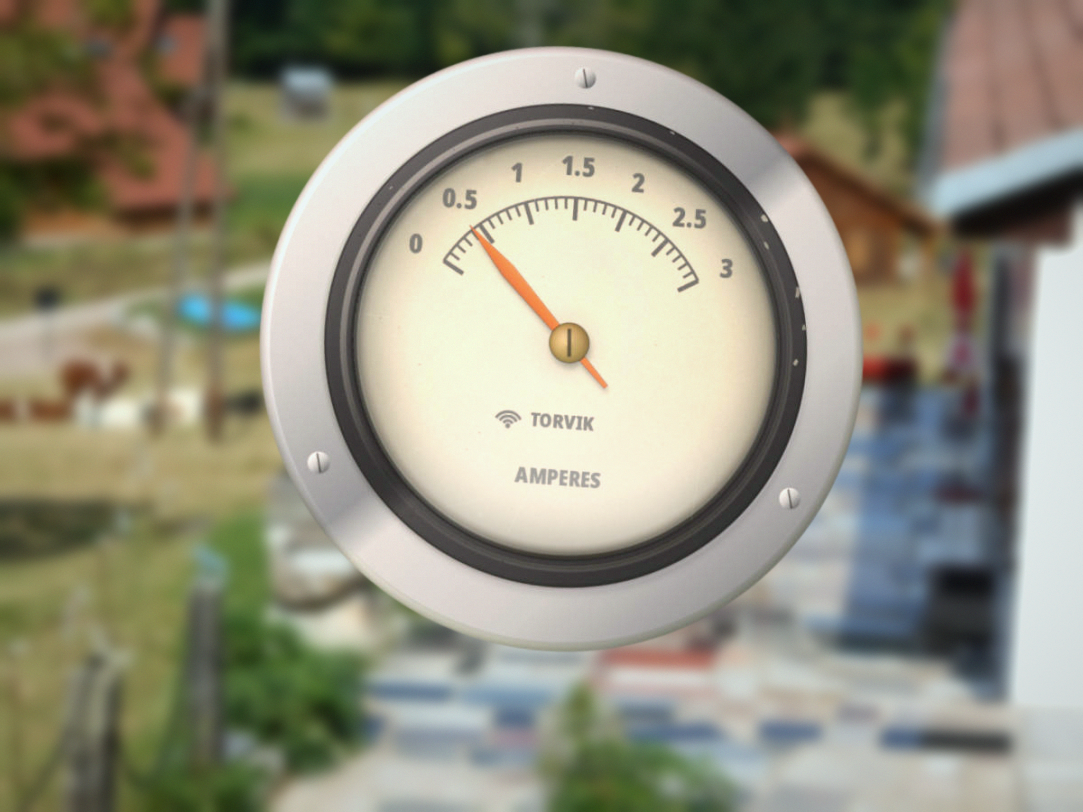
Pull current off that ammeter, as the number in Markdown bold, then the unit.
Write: **0.4** A
